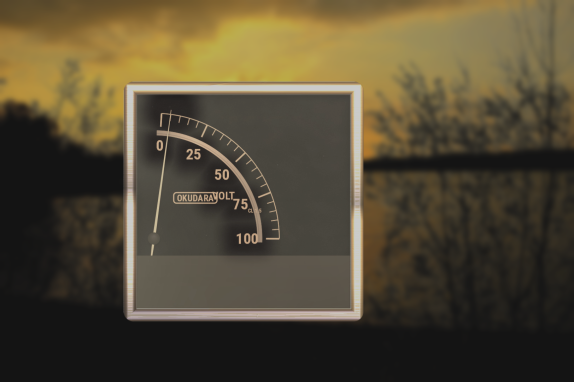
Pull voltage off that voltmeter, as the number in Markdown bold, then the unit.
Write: **5** V
